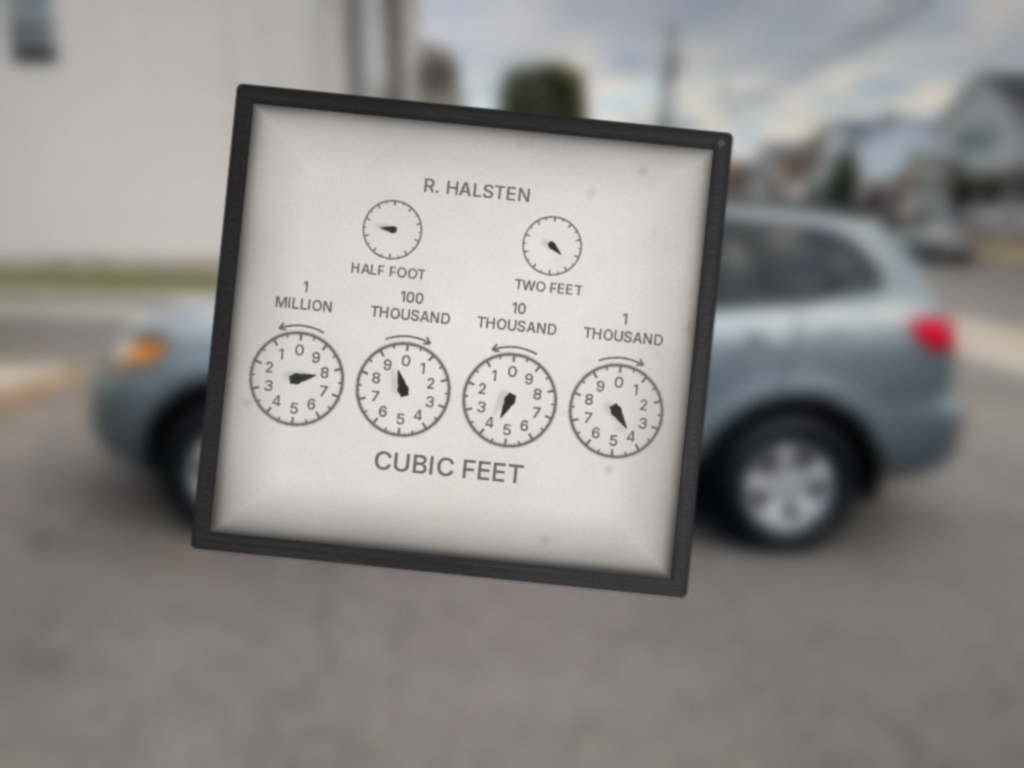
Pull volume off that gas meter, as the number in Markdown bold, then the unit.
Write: **794400** ft³
